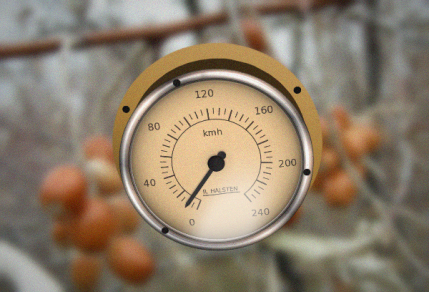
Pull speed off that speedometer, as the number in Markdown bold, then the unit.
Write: **10** km/h
